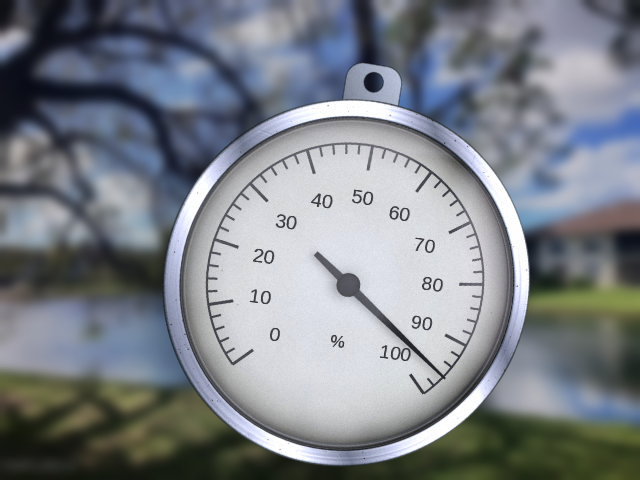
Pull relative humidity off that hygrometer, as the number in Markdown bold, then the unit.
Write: **96** %
